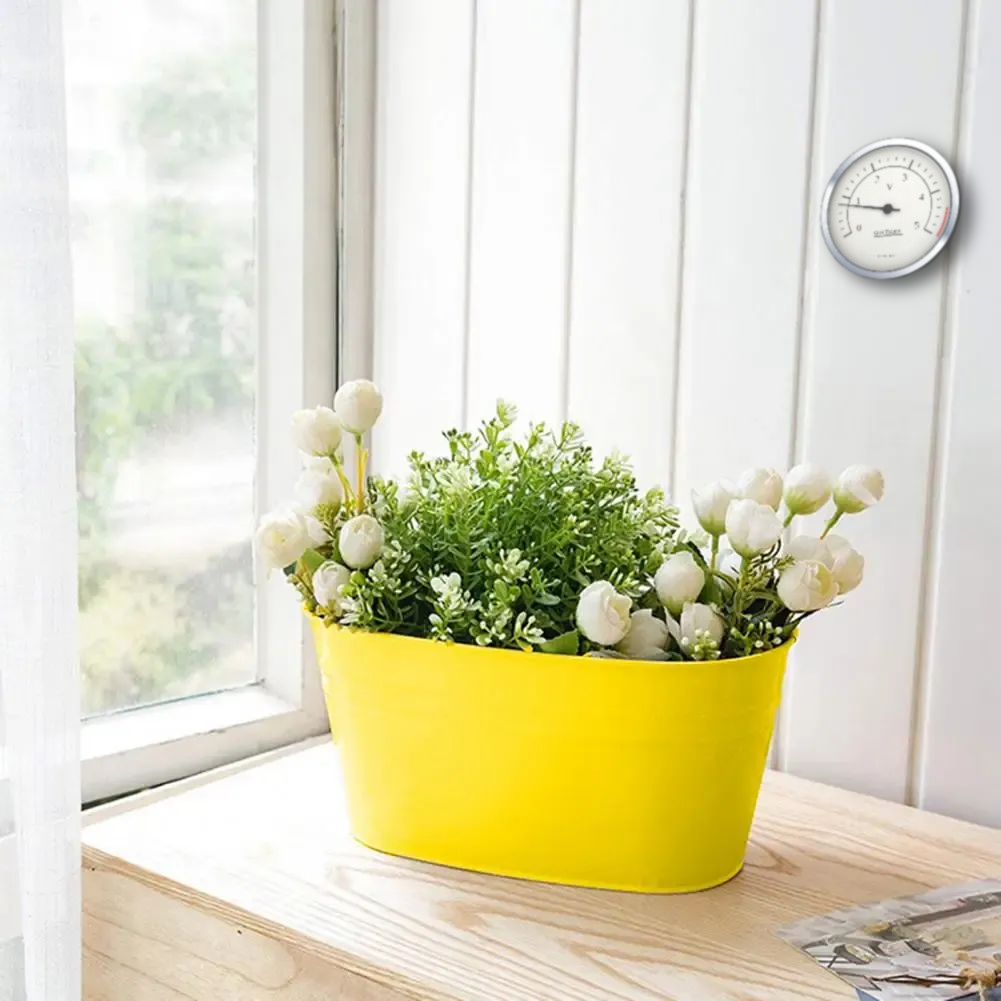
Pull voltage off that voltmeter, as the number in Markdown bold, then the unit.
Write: **0.8** V
